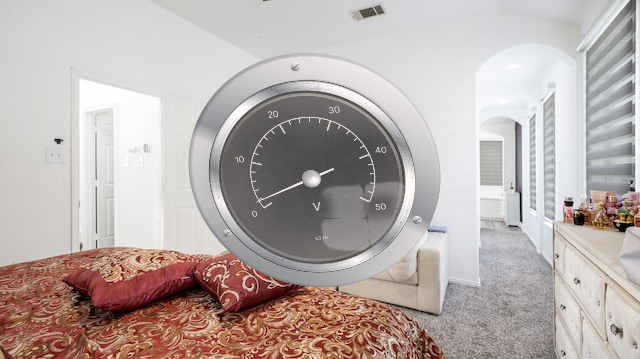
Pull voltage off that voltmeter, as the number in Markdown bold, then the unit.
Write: **2** V
